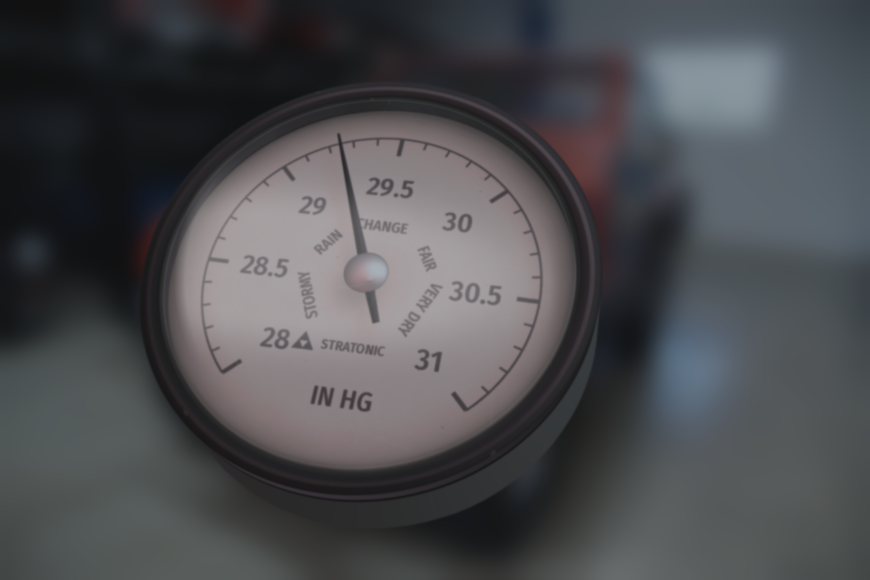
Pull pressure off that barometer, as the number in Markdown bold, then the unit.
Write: **29.25** inHg
